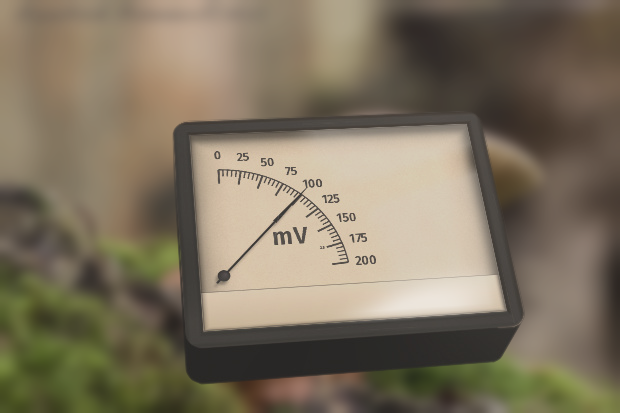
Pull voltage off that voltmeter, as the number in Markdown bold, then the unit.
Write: **100** mV
